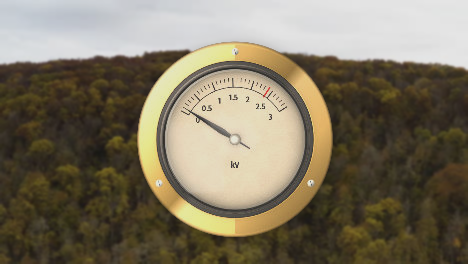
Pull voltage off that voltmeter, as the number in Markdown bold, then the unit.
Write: **0.1** kV
